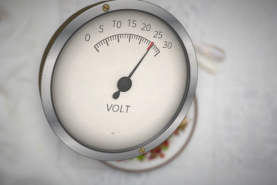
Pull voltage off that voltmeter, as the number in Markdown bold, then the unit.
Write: **25** V
